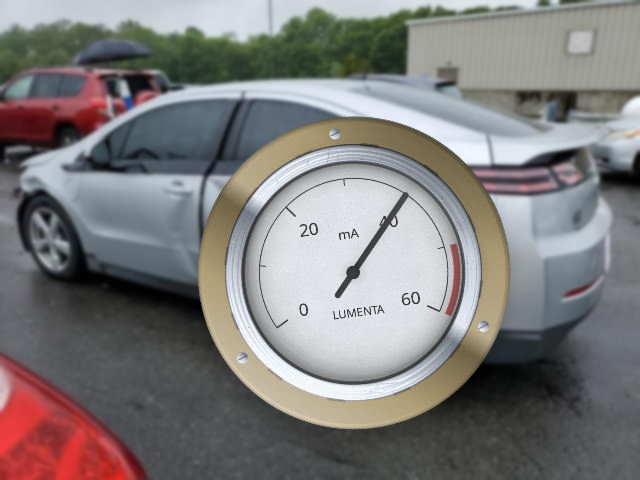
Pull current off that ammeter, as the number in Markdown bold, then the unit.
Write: **40** mA
